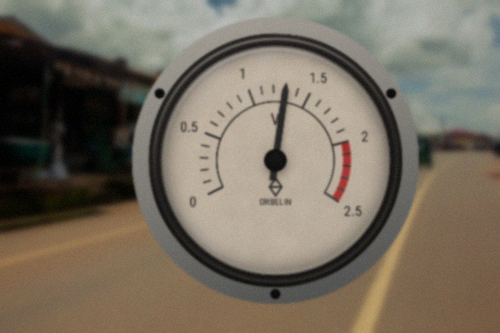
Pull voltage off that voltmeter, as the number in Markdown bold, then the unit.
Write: **1.3** V
